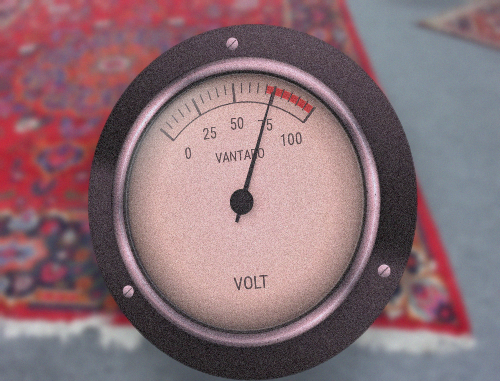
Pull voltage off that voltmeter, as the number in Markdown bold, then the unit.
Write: **75** V
